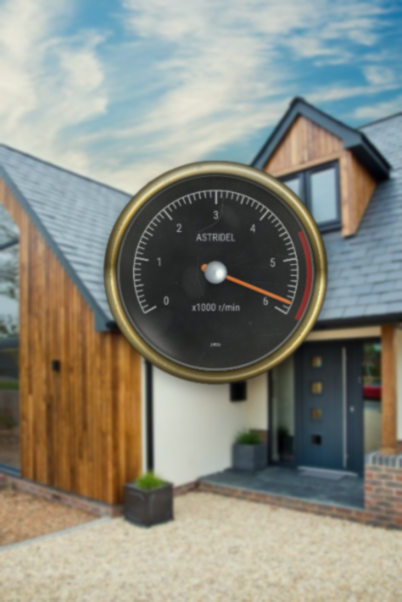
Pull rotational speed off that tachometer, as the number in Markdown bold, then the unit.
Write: **5800** rpm
